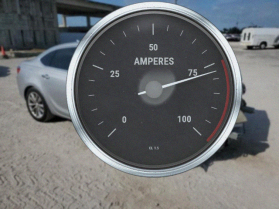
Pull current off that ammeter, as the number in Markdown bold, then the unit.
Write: **77.5** A
